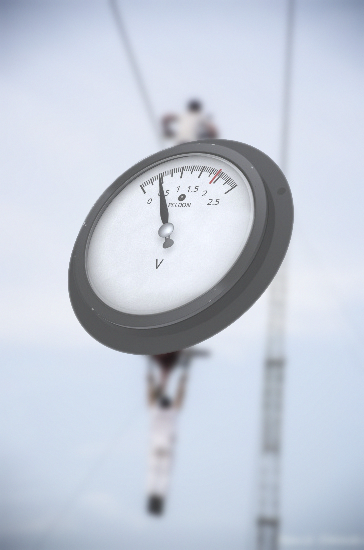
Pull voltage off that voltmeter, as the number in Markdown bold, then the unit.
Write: **0.5** V
